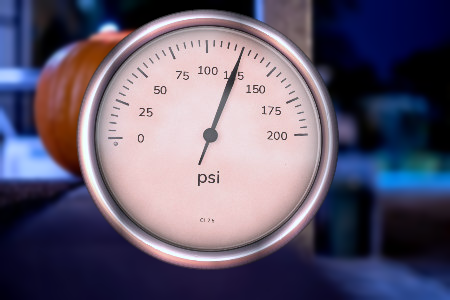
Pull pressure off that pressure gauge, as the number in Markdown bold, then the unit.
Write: **125** psi
